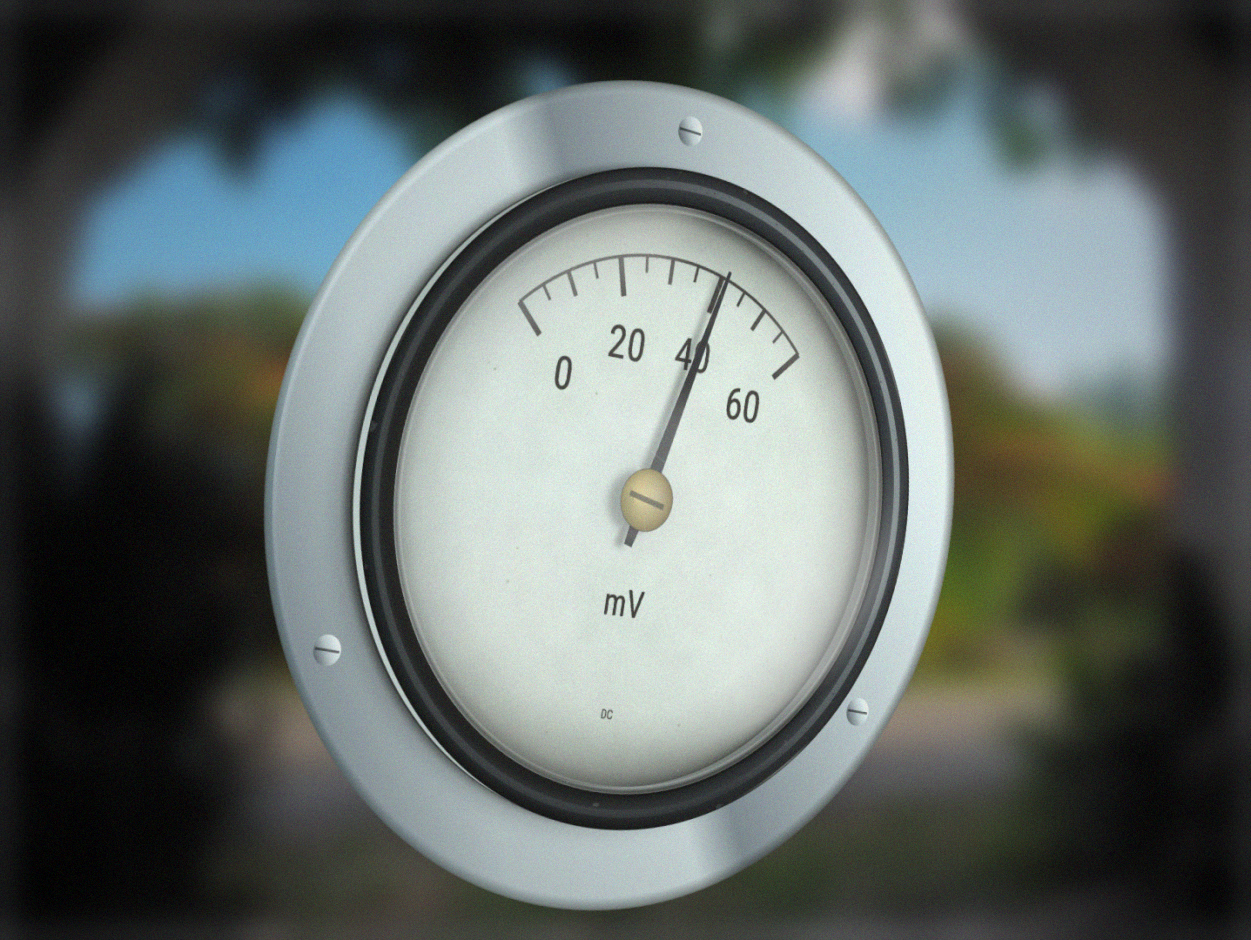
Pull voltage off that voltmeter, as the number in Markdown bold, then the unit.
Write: **40** mV
